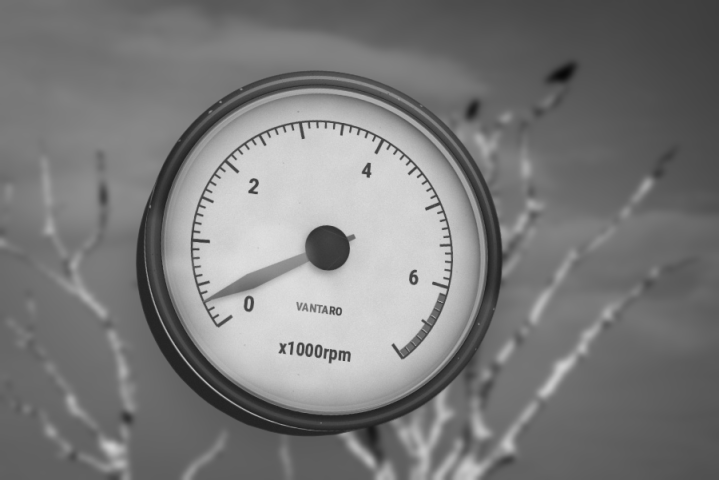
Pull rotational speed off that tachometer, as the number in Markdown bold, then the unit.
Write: **300** rpm
